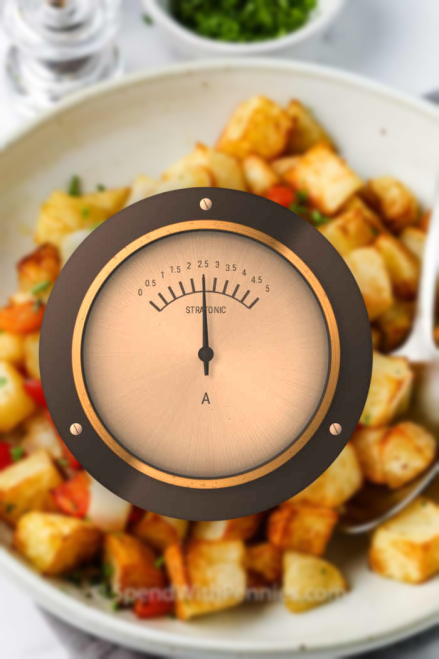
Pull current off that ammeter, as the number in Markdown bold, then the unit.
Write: **2.5** A
